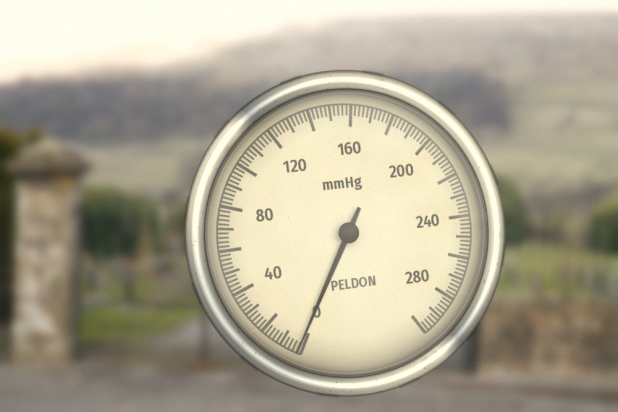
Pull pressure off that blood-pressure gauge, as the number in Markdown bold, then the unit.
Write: **2** mmHg
